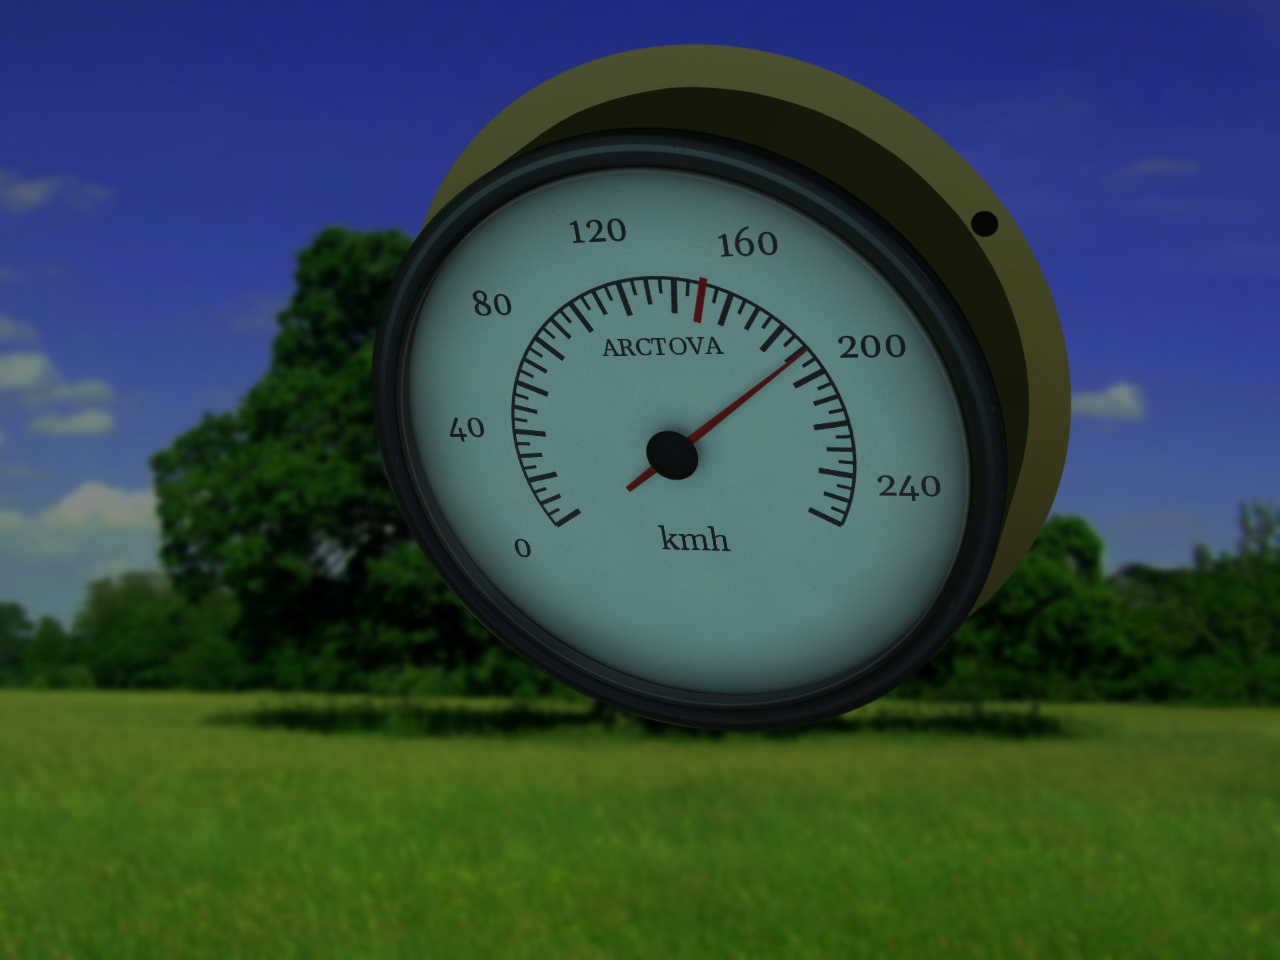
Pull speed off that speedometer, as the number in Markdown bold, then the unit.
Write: **190** km/h
